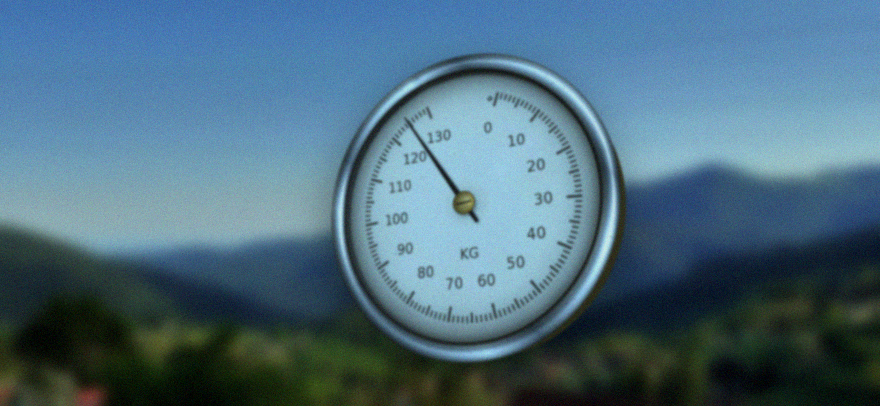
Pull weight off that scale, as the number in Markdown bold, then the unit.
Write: **125** kg
